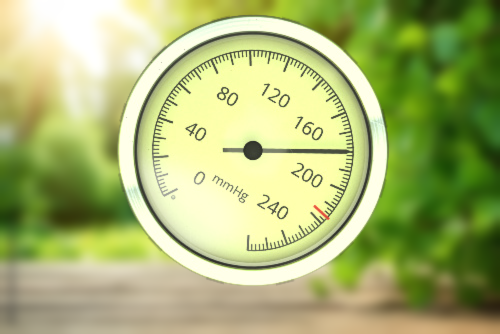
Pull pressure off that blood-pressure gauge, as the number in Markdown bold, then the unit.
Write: **180** mmHg
